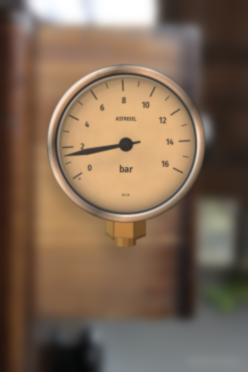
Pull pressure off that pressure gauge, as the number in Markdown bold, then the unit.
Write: **1.5** bar
